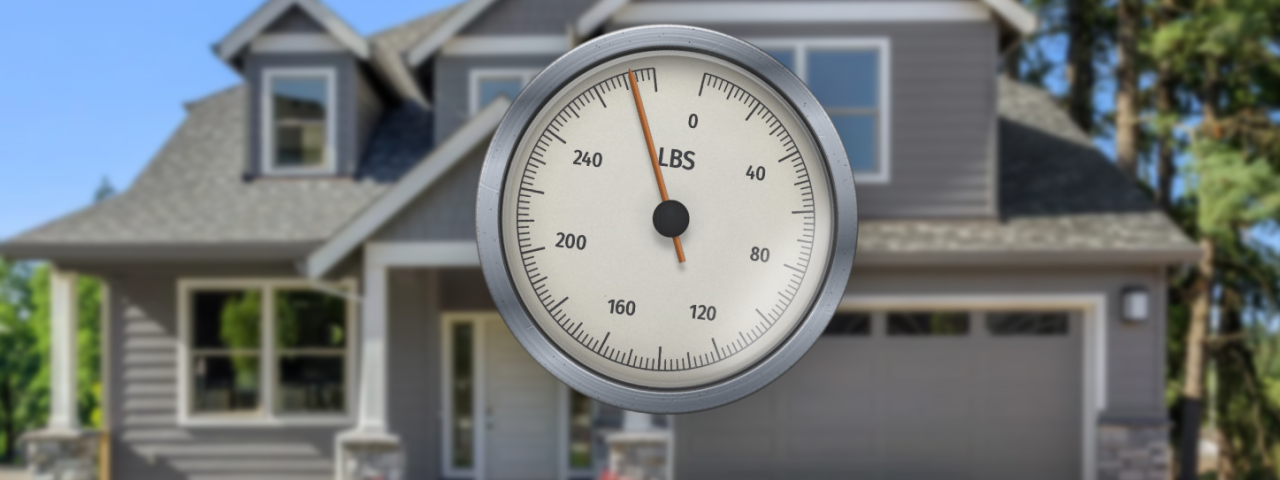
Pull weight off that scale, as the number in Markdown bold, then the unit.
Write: **272** lb
